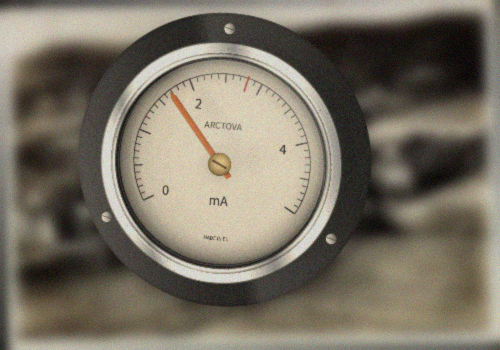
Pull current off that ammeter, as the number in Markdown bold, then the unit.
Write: **1.7** mA
